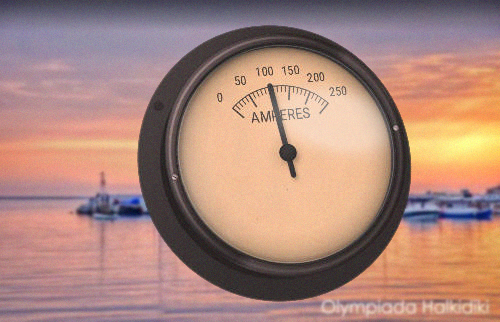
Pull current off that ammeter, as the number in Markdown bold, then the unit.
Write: **100** A
